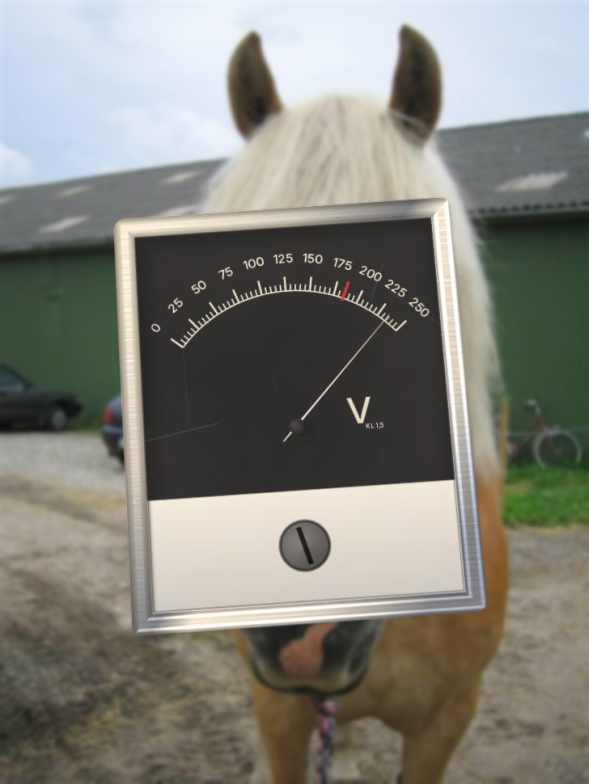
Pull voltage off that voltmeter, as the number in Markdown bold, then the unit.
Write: **235** V
